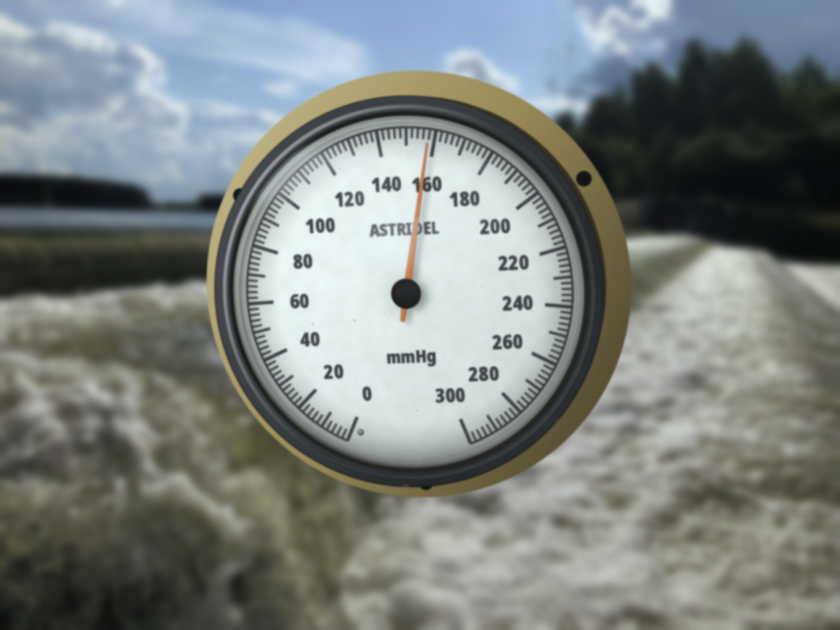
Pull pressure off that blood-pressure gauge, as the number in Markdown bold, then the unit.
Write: **158** mmHg
